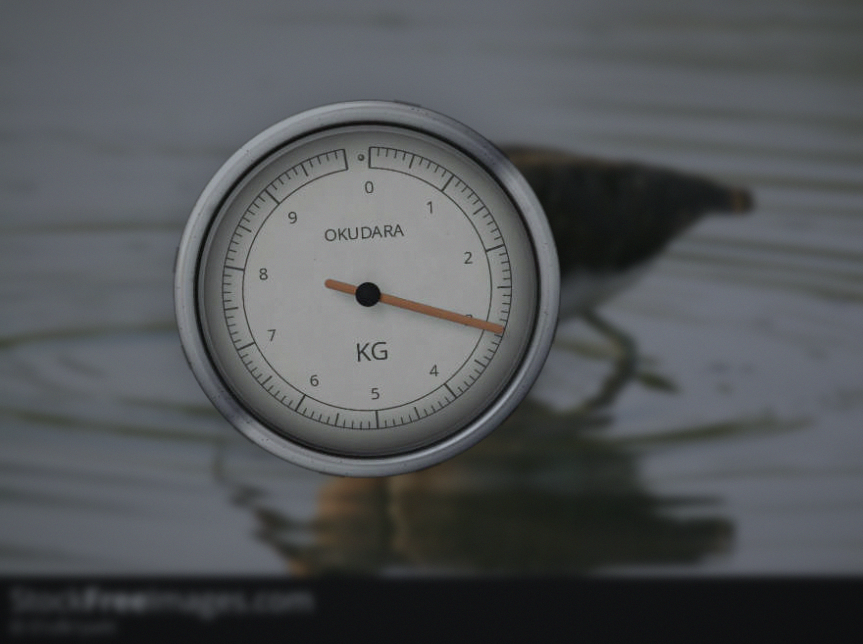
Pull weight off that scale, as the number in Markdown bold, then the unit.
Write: **3** kg
